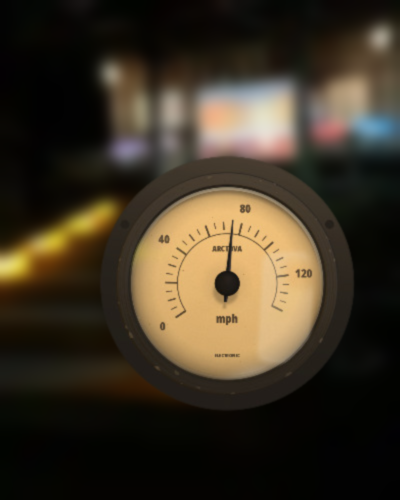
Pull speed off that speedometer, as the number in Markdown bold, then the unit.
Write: **75** mph
